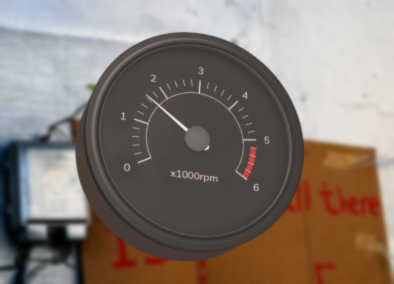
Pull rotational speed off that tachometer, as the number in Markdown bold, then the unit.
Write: **1600** rpm
